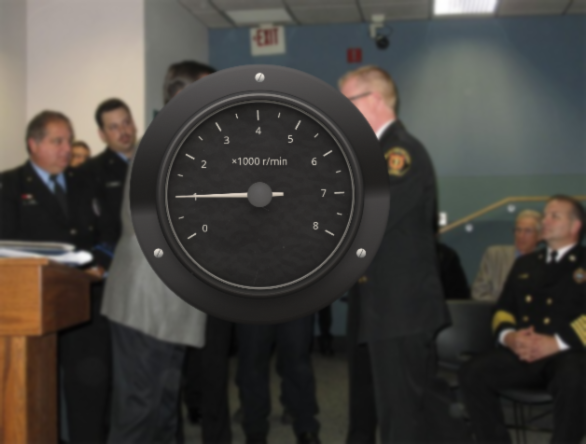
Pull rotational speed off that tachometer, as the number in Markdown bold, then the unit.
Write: **1000** rpm
